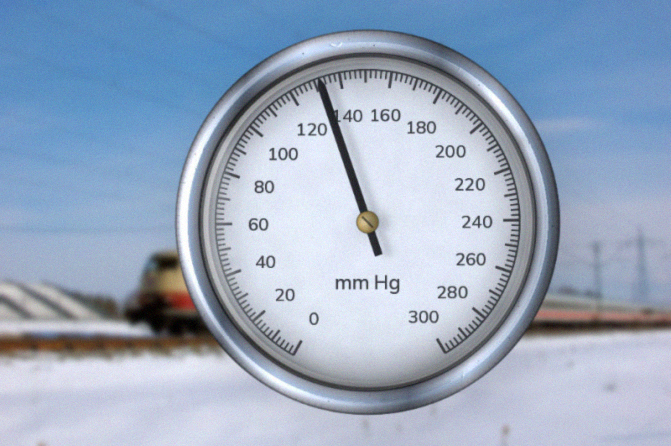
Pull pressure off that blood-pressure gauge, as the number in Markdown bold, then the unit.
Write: **132** mmHg
